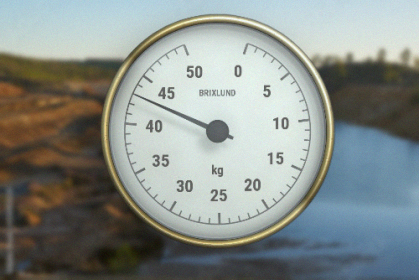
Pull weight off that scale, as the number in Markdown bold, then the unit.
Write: **43** kg
